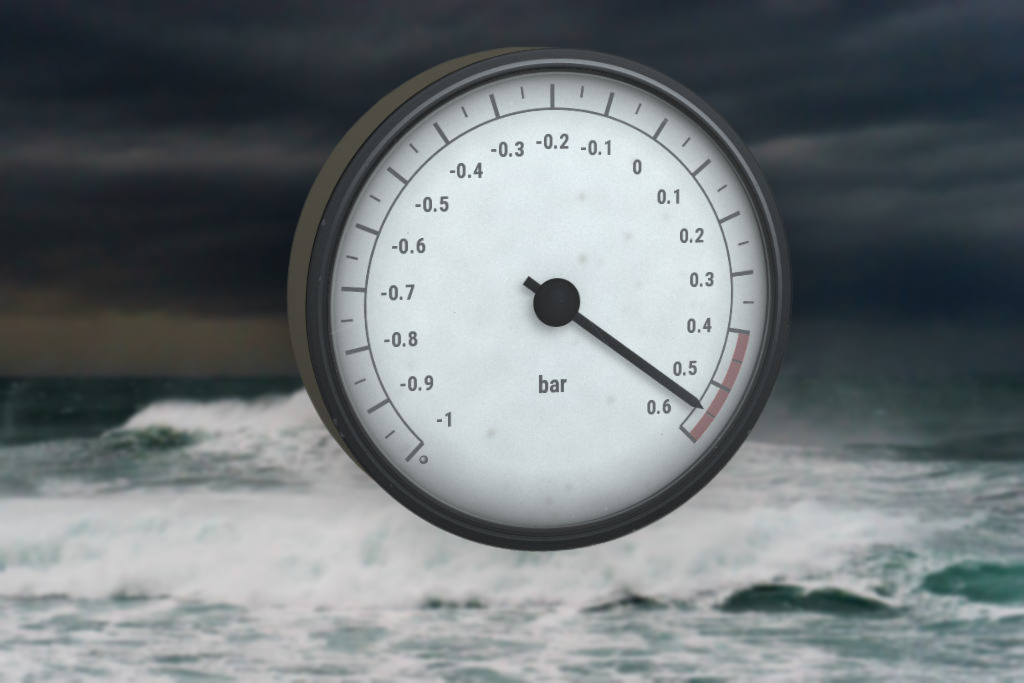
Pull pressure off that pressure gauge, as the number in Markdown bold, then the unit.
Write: **0.55** bar
